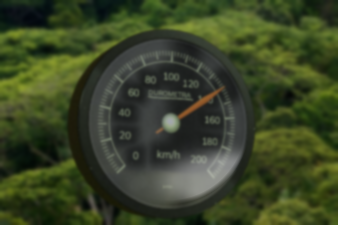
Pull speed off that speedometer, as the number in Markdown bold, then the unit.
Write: **140** km/h
